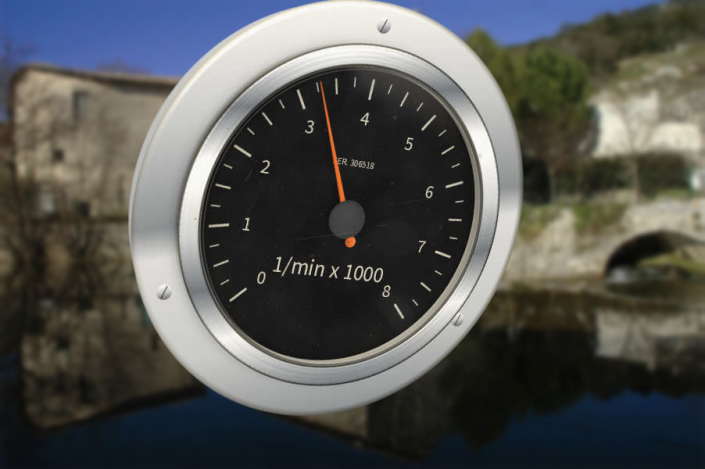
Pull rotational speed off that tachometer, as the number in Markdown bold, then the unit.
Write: **3250** rpm
